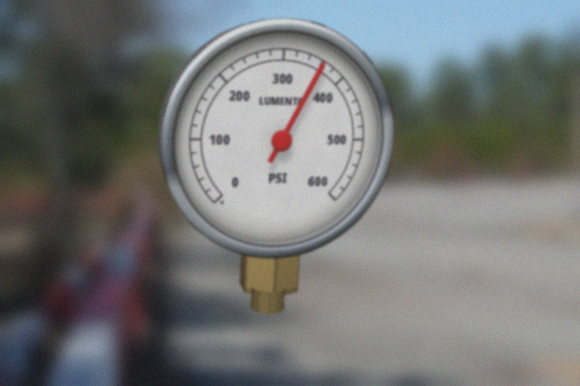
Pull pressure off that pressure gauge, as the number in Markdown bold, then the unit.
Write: **360** psi
